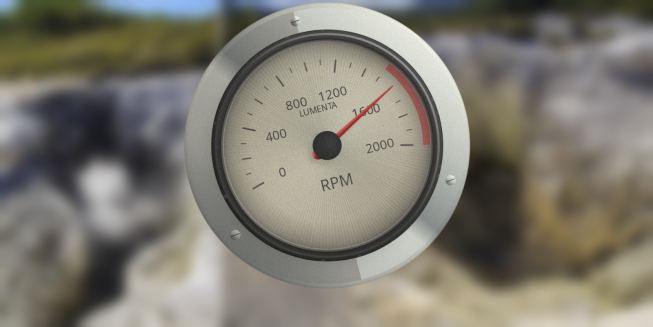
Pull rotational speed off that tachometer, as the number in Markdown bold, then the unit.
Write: **1600** rpm
